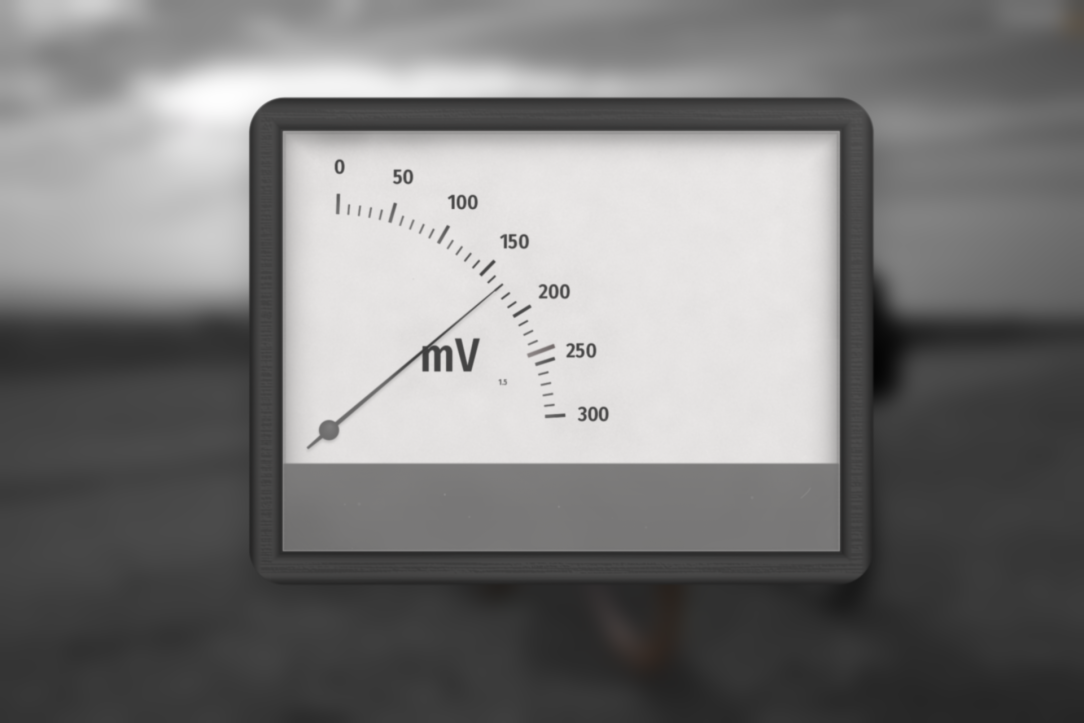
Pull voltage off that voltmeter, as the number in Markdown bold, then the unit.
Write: **170** mV
